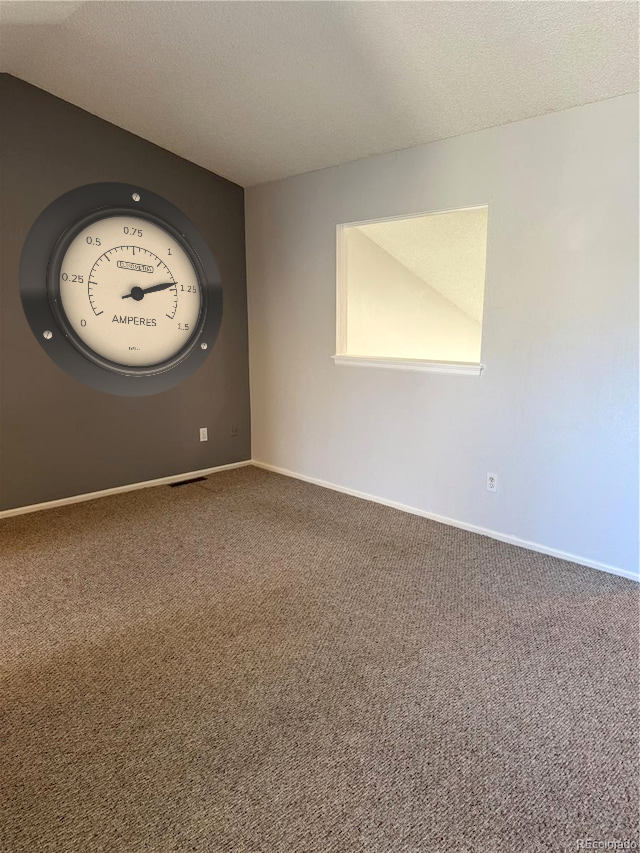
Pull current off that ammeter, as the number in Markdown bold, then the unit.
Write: **1.2** A
